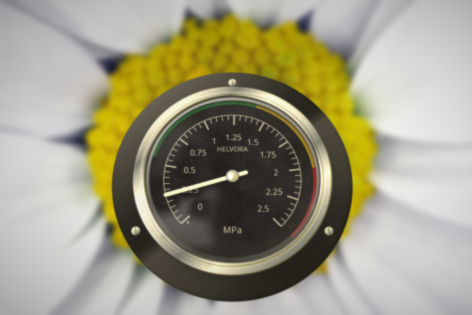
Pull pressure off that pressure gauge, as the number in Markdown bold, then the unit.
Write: **0.25** MPa
